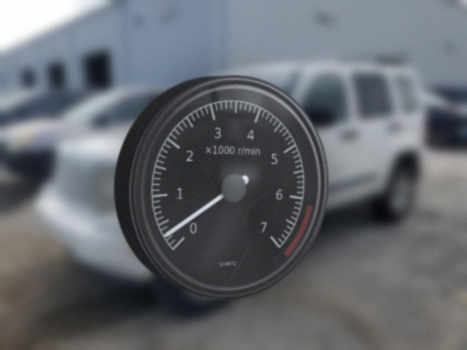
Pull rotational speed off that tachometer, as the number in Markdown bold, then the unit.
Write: **300** rpm
